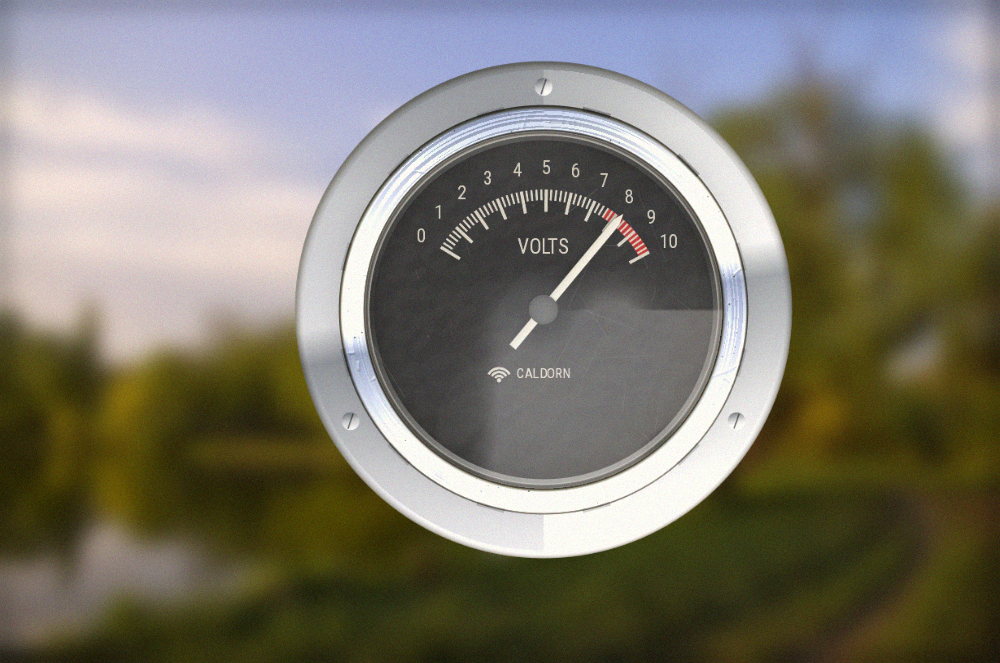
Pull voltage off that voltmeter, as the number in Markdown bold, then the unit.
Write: **8.2** V
